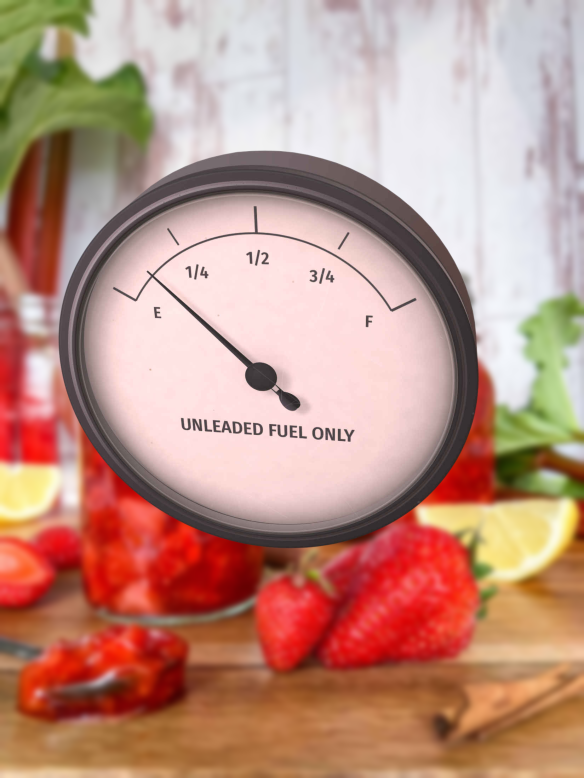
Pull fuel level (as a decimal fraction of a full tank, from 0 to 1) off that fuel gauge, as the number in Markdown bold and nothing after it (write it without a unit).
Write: **0.125**
